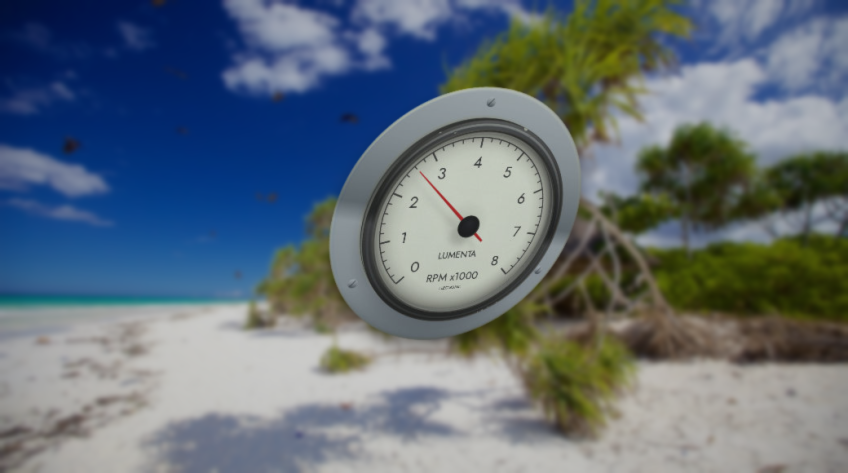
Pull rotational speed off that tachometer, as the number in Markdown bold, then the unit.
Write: **2600** rpm
